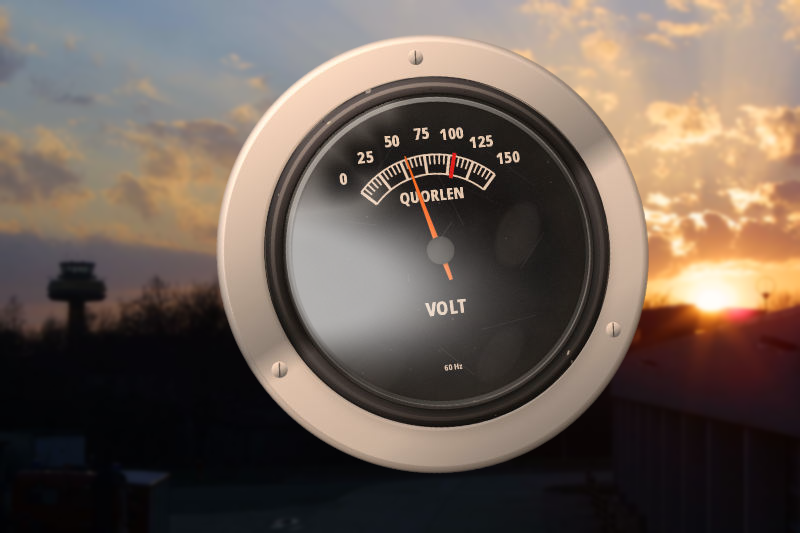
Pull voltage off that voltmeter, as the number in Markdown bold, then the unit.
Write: **55** V
